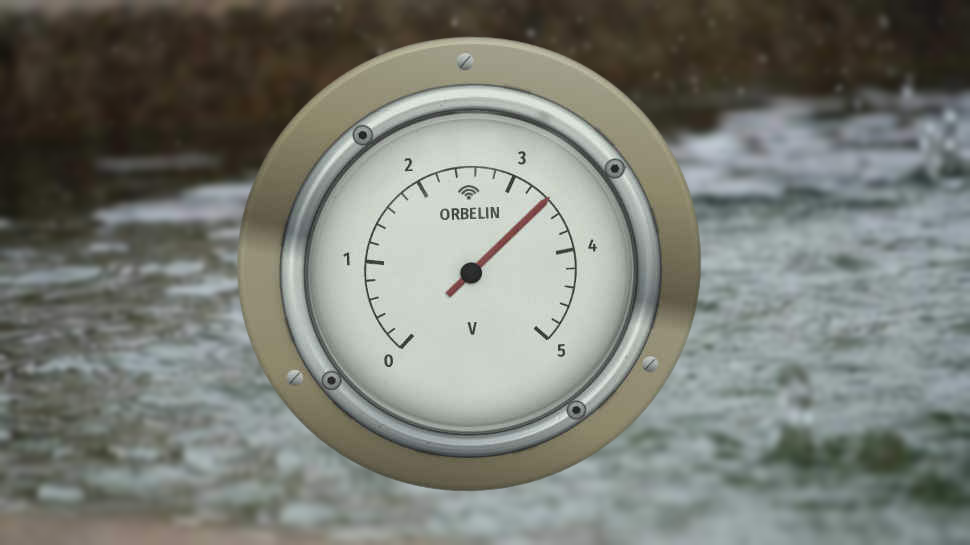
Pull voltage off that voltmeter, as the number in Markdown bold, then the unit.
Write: **3.4** V
